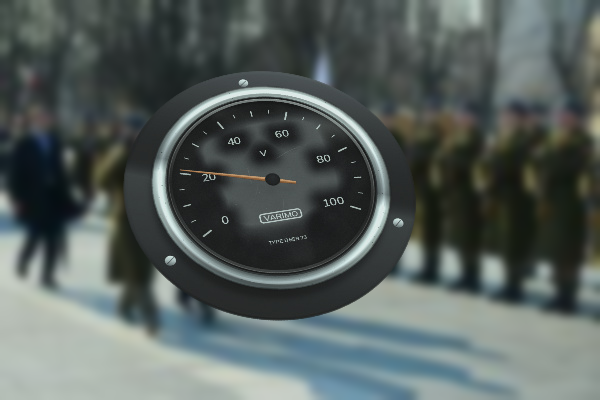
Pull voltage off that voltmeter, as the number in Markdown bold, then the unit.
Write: **20** V
